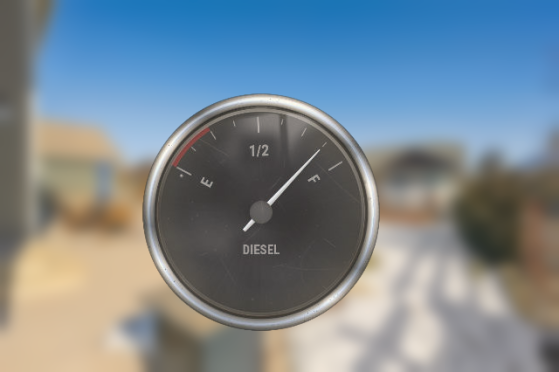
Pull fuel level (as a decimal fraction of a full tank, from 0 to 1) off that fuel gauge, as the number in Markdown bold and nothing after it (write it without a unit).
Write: **0.875**
